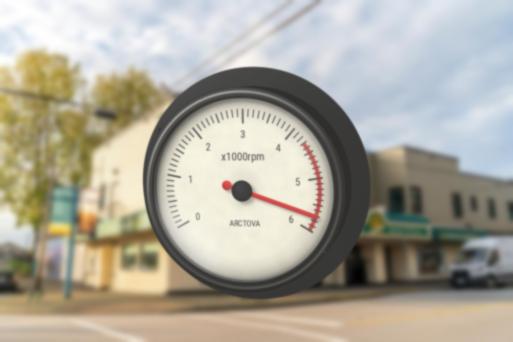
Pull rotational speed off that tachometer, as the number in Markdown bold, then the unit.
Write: **5700** rpm
